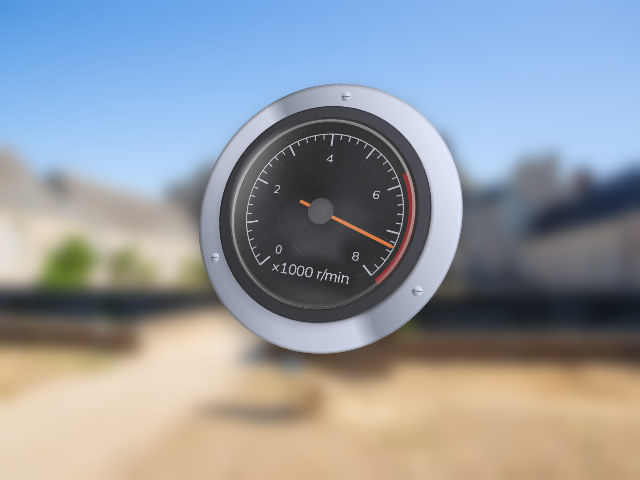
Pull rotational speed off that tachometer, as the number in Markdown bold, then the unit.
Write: **7300** rpm
